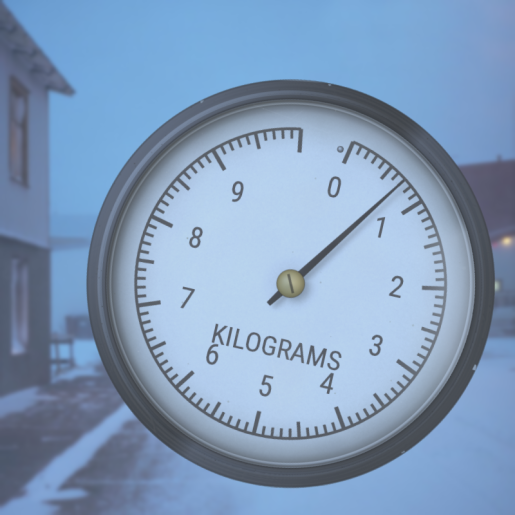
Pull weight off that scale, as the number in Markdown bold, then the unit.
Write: **0.7** kg
